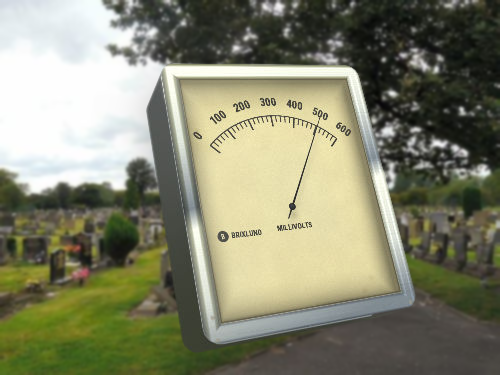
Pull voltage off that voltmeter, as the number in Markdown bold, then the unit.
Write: **500** mV
